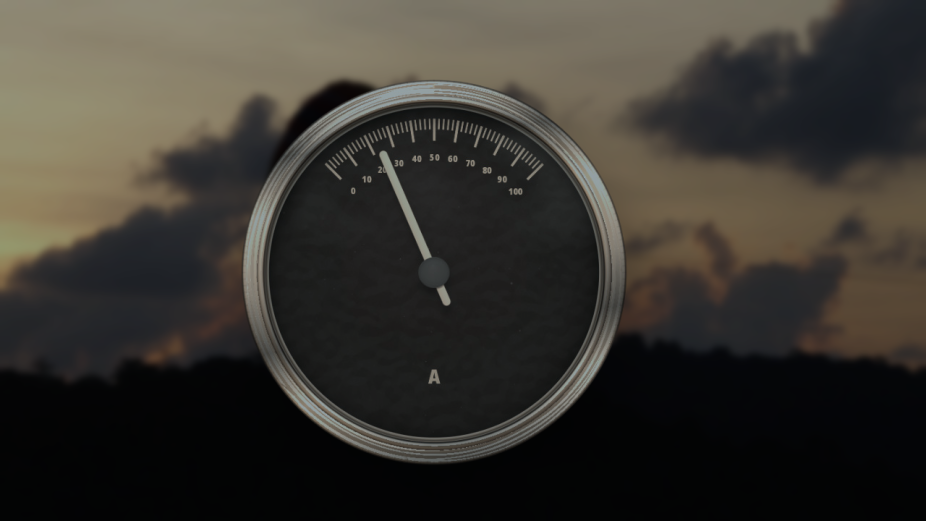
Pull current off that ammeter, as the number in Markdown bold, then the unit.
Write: **24** A
